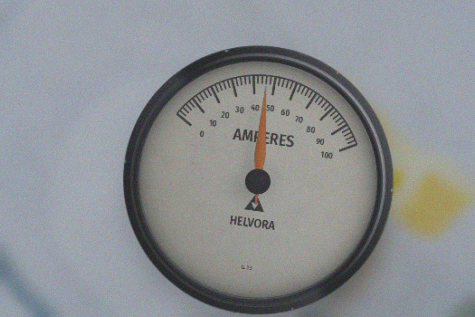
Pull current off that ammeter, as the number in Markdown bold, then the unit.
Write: **46** A
